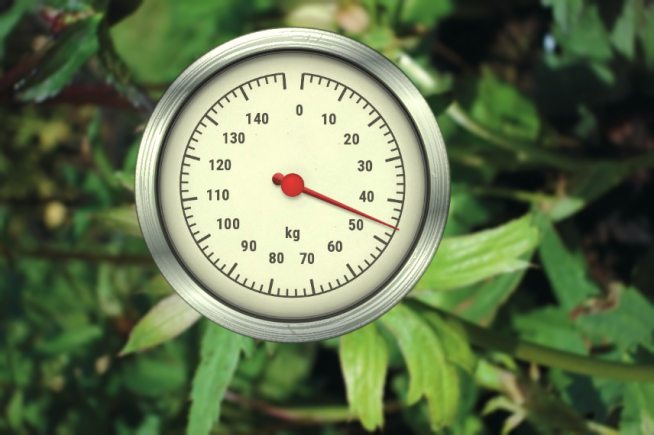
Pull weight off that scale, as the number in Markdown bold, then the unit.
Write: **46** kg
